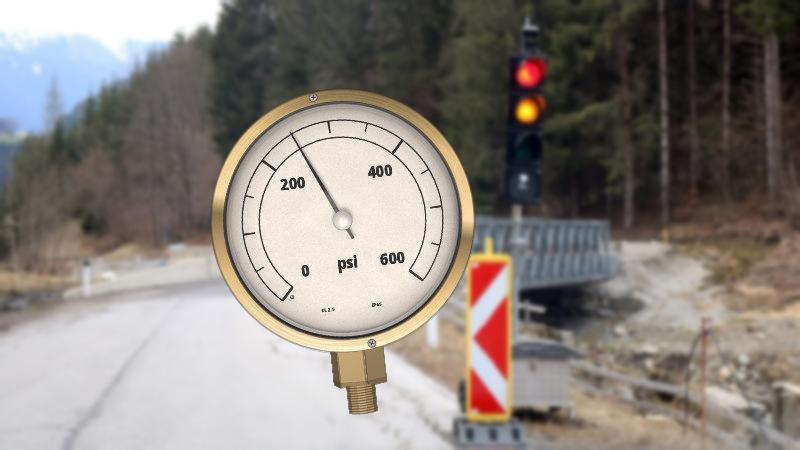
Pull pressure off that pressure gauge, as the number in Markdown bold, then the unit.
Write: **250** psi
